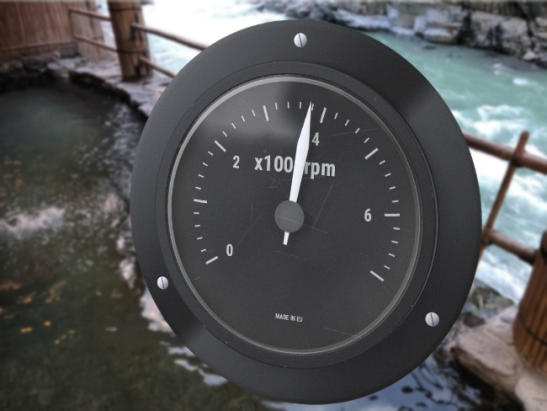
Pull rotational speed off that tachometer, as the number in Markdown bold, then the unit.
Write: **3800** rpm
